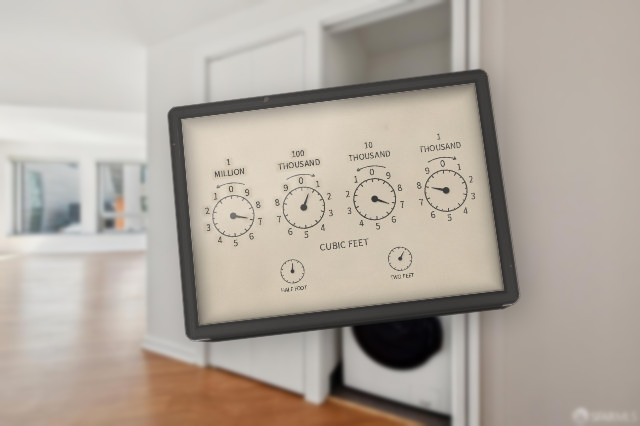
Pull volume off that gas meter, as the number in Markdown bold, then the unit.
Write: **706800** ft³
